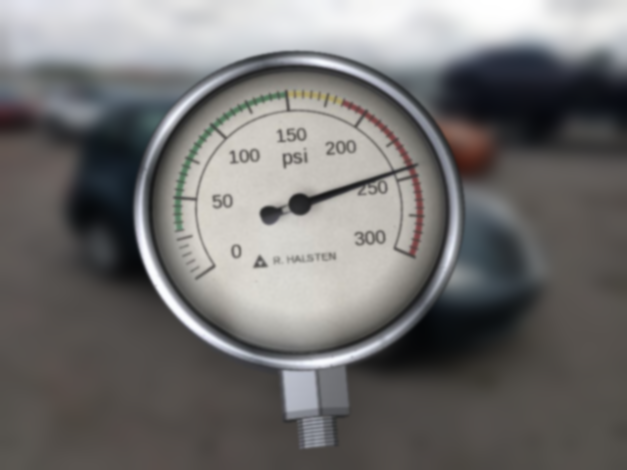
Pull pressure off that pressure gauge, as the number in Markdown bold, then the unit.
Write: **245** psi
